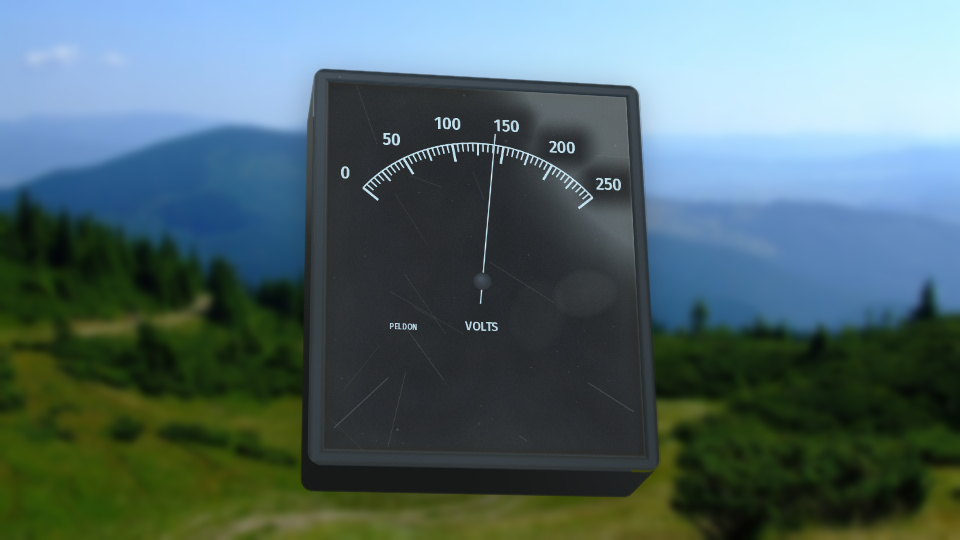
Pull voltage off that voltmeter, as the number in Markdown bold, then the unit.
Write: **140** V
